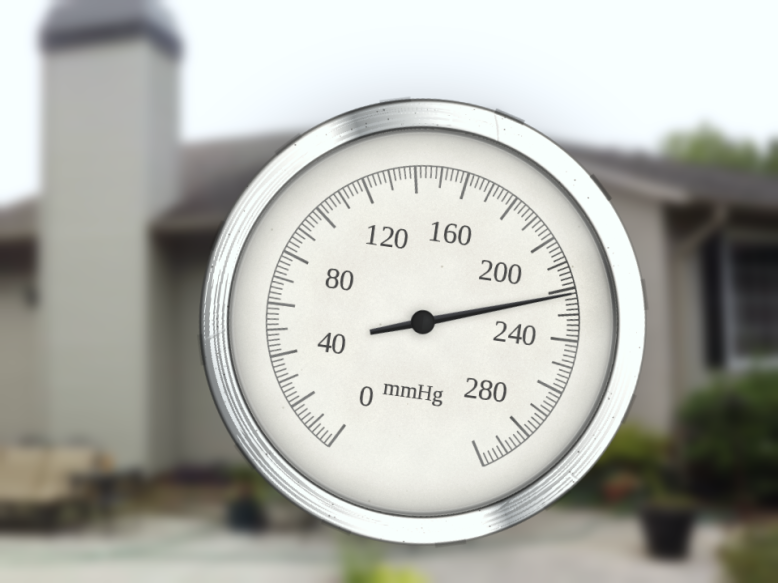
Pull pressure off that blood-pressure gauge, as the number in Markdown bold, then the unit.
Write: **222** mmHg
